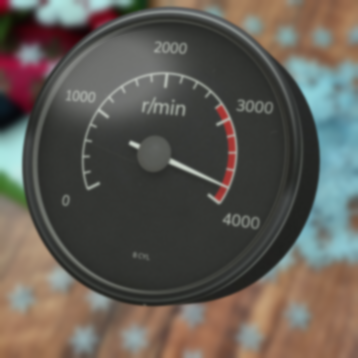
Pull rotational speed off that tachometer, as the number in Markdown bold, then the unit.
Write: **3800** rpm
